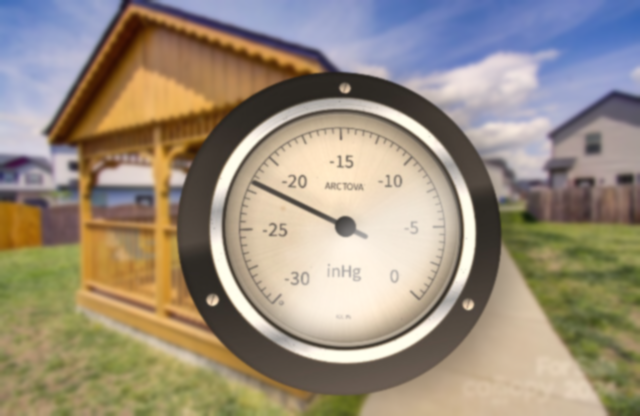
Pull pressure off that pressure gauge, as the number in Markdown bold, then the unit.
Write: **-22** inHg
